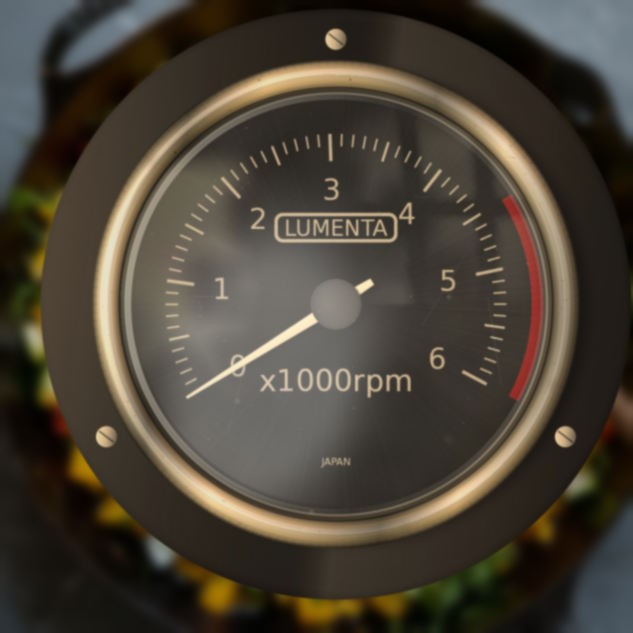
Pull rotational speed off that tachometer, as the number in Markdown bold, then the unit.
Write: **0** rpm
